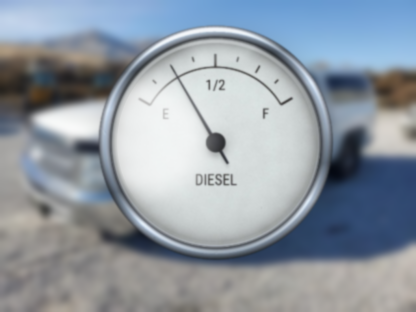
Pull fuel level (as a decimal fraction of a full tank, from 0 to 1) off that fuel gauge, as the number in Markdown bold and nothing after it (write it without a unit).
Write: **0.25**
